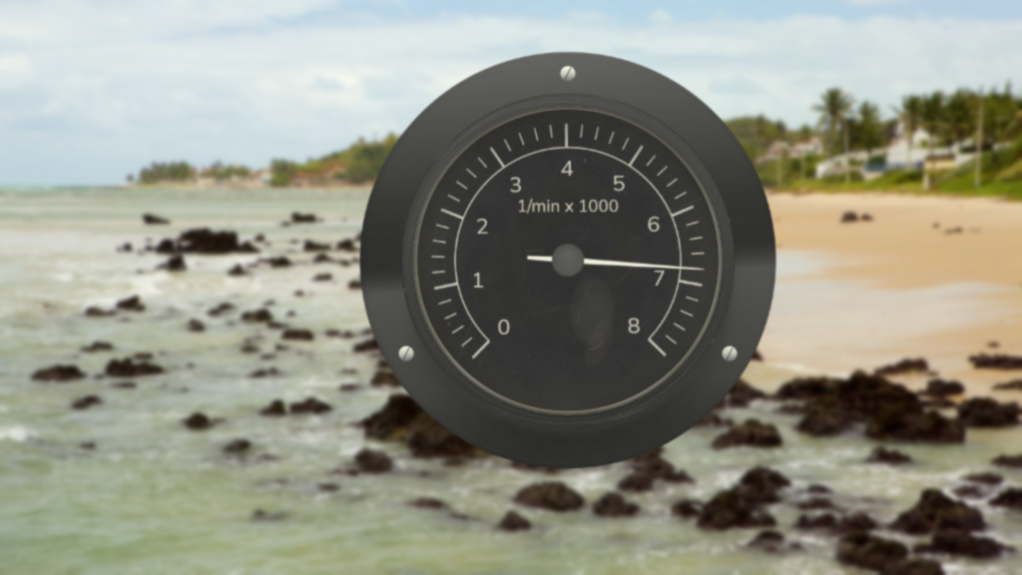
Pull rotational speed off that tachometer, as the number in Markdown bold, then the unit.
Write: **6800** rpm
